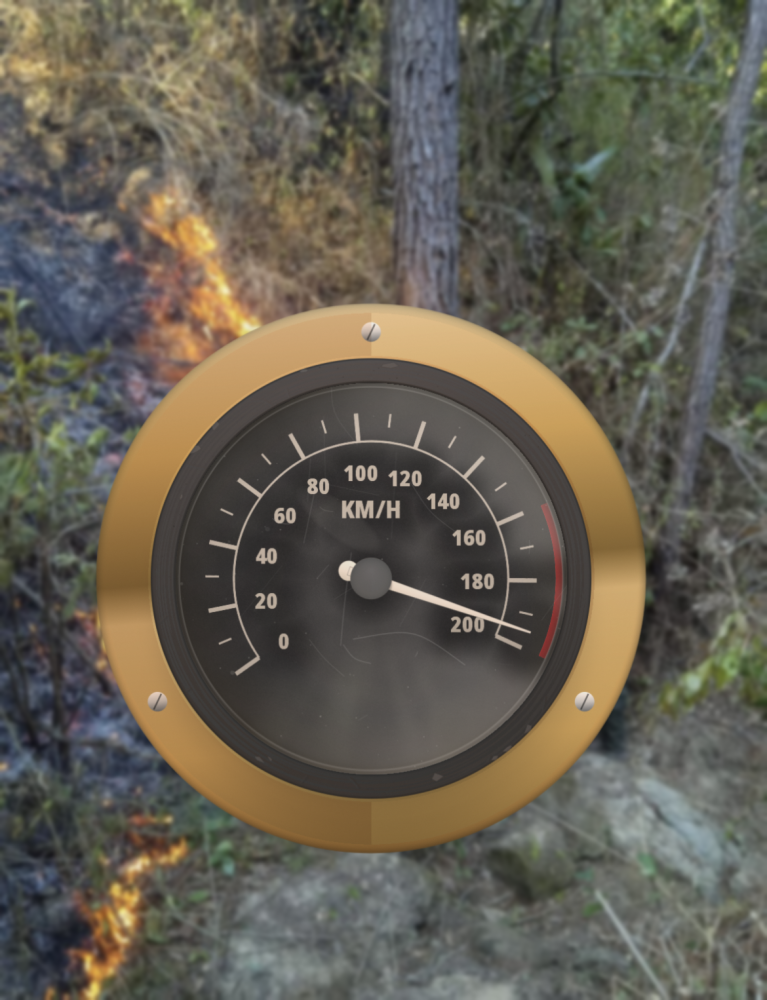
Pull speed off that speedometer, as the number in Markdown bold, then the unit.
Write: **195** km/h
